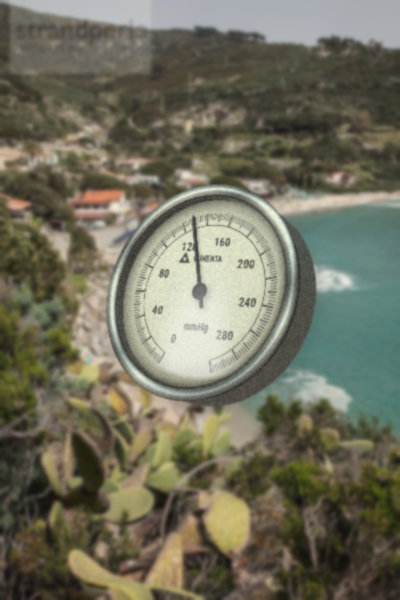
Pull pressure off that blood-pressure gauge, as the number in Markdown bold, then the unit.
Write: **130** mmHg
